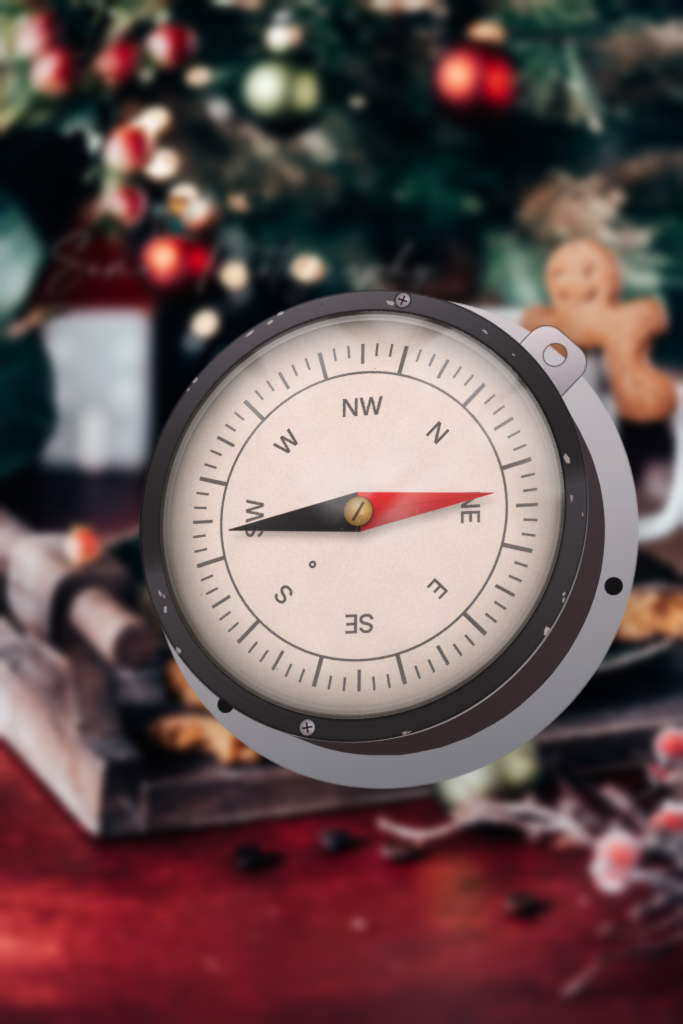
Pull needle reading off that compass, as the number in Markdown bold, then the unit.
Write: **40** °
